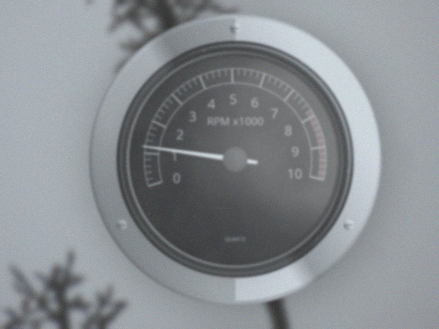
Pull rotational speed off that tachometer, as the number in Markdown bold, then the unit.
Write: **1200** rpm
